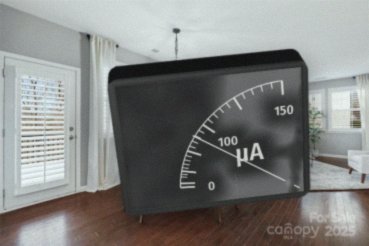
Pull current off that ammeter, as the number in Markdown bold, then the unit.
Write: **90** µA
